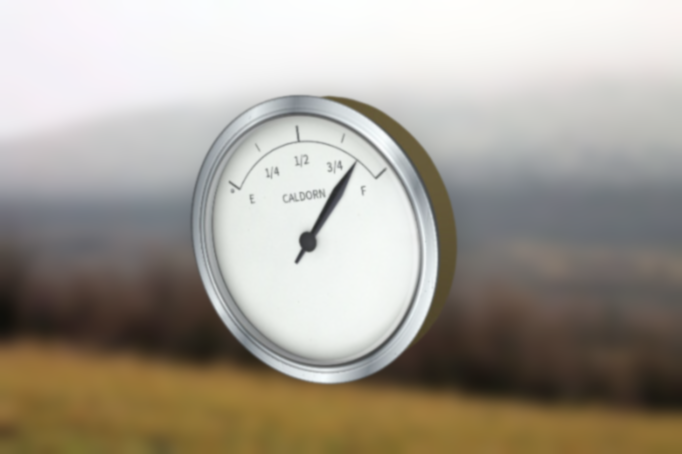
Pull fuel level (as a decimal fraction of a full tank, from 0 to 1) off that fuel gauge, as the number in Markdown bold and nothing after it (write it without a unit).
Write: **0.875**
